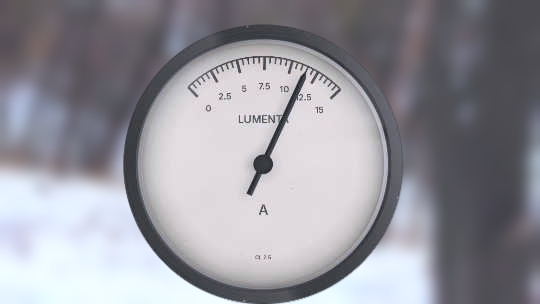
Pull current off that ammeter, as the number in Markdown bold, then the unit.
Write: **11.5** A
